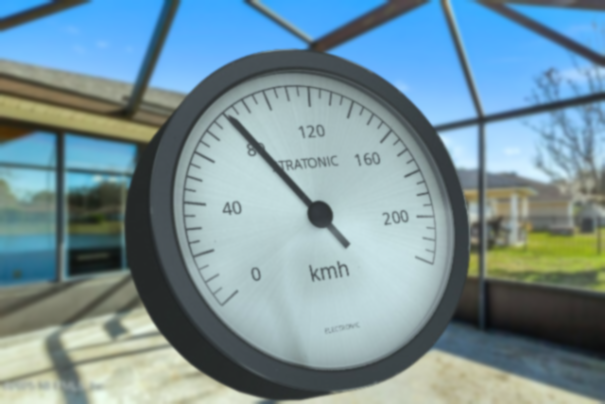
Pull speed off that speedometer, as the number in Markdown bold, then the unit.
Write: **80** km/h
